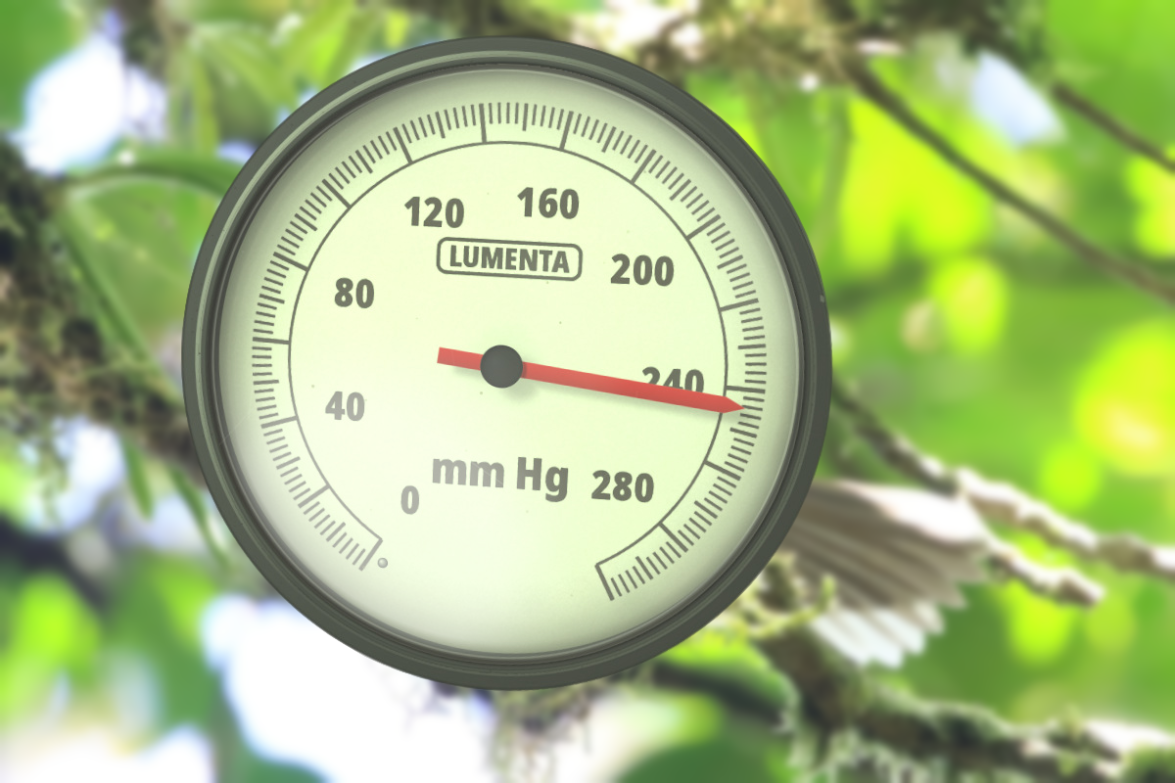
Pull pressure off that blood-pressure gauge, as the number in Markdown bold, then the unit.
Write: **244** mmHg
